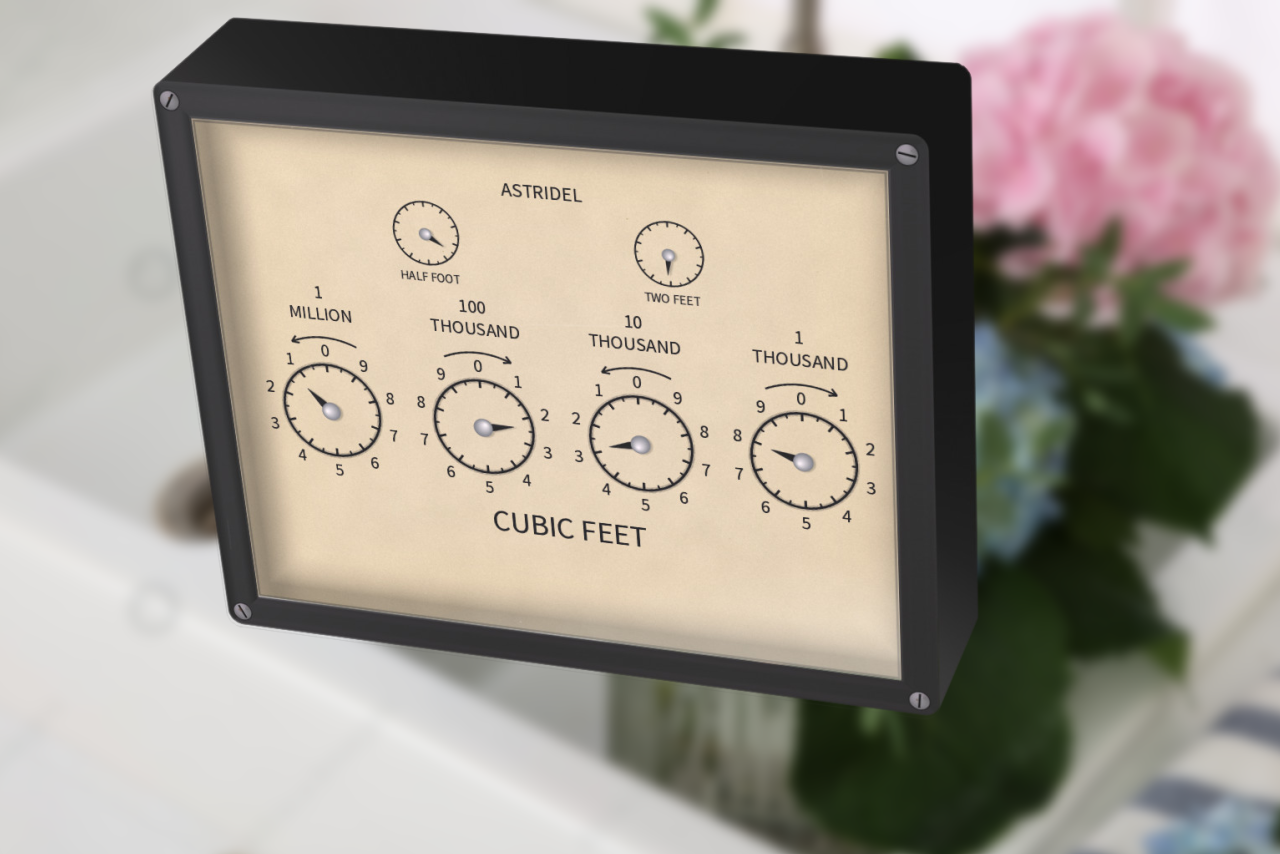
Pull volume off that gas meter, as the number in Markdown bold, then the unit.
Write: **122800** ft³
